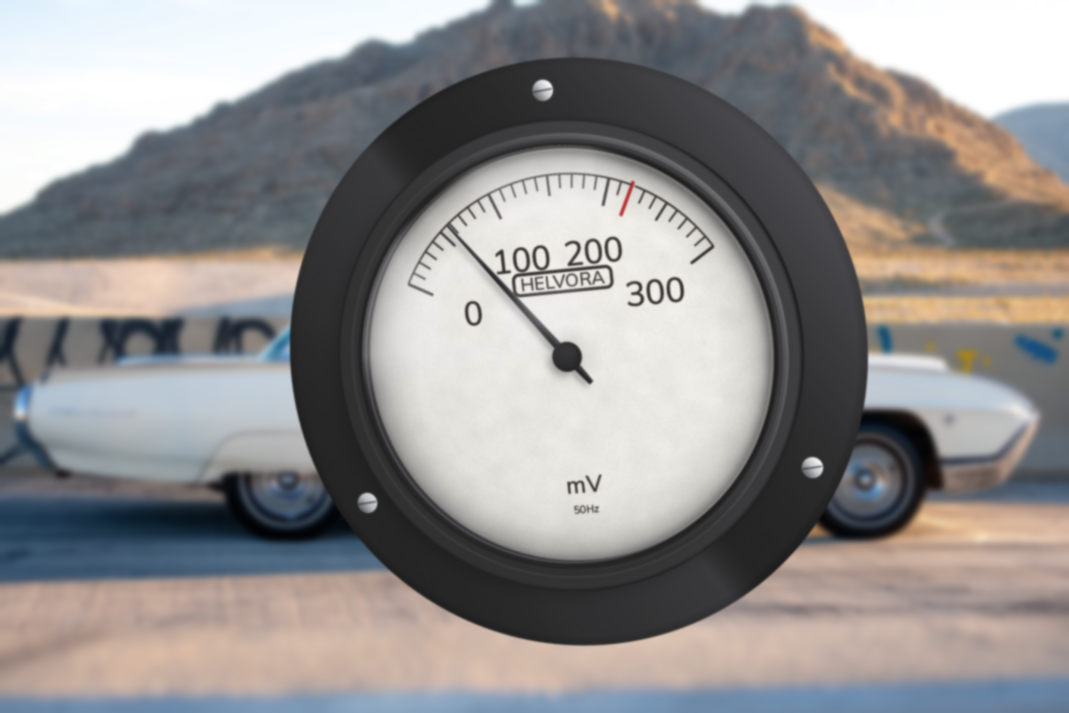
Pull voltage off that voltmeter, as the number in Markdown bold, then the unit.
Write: **60** mV
